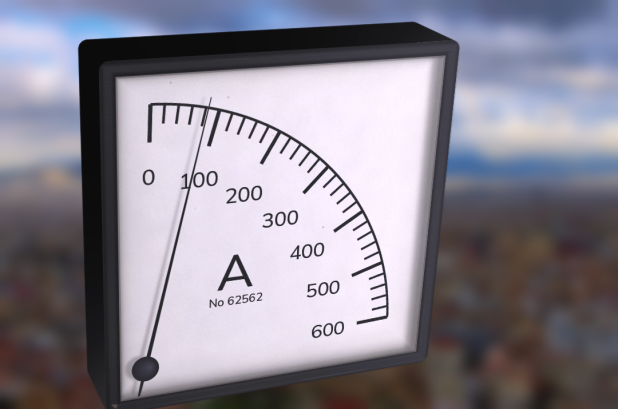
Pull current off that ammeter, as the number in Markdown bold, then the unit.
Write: **80** A
